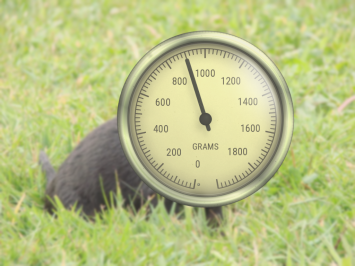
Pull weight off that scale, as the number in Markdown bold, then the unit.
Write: **900** g
